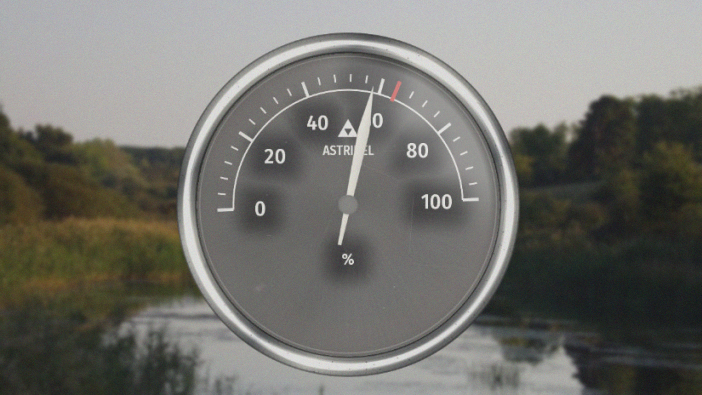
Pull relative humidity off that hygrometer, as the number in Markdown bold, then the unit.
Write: **58** %
